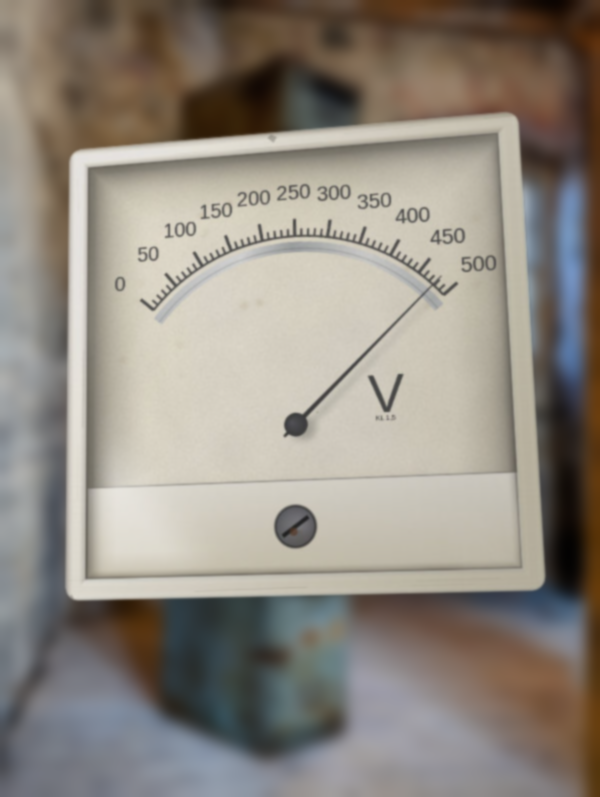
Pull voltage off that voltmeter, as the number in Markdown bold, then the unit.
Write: **480** V
